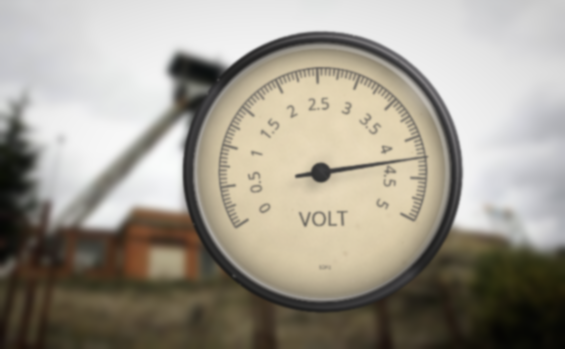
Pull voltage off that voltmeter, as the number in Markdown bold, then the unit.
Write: **4.25** V
